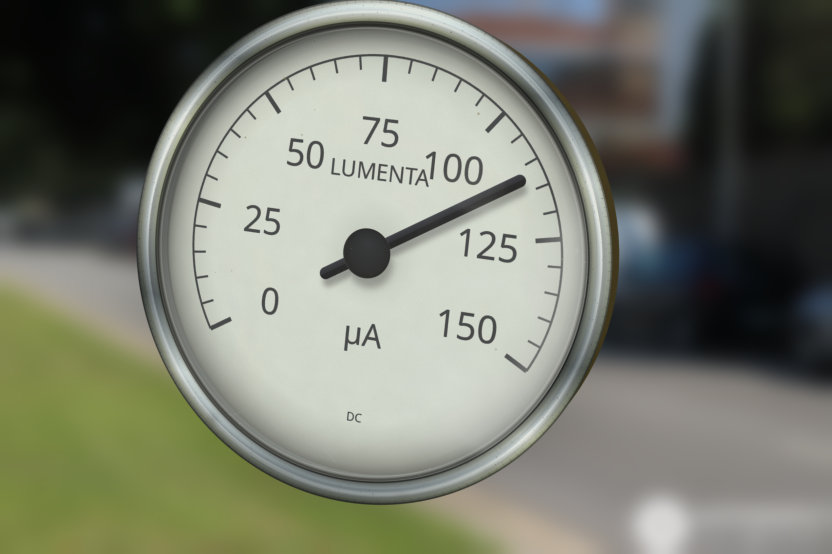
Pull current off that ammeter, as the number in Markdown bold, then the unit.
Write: **112.5** µA
